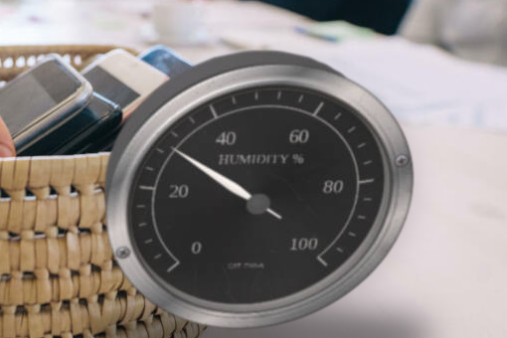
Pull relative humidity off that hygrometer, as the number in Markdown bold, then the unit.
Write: **30** %
